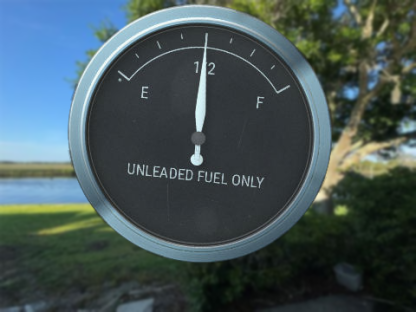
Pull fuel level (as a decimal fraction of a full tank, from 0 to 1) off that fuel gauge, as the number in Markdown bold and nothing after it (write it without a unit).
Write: **0.5**
